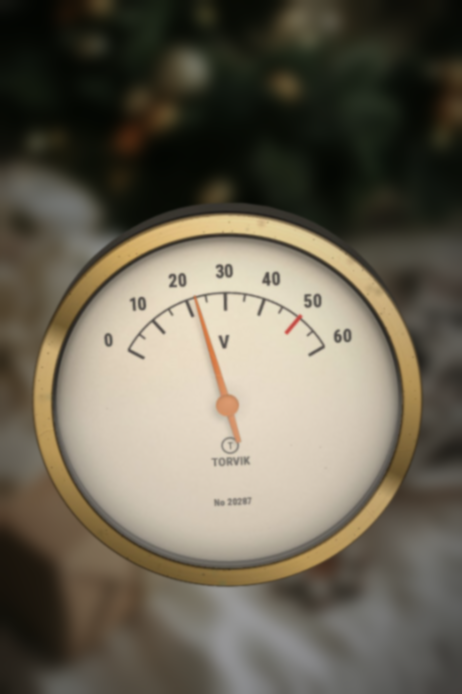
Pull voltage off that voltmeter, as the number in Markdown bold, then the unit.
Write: **22.5** V
